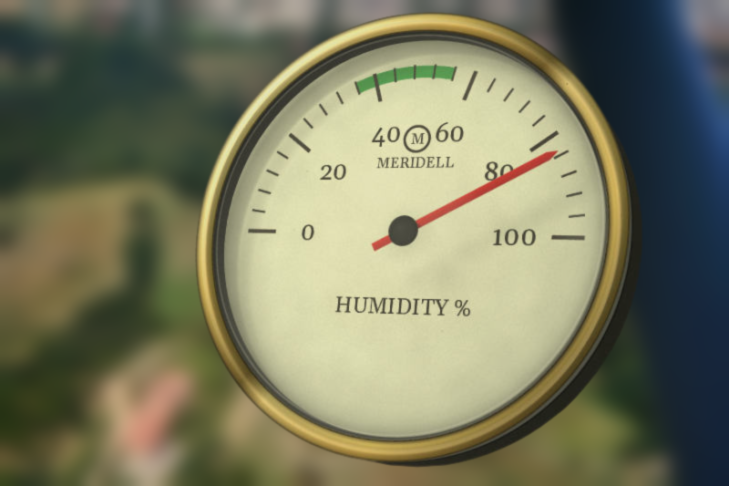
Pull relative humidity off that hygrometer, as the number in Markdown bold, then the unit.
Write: **84** %
